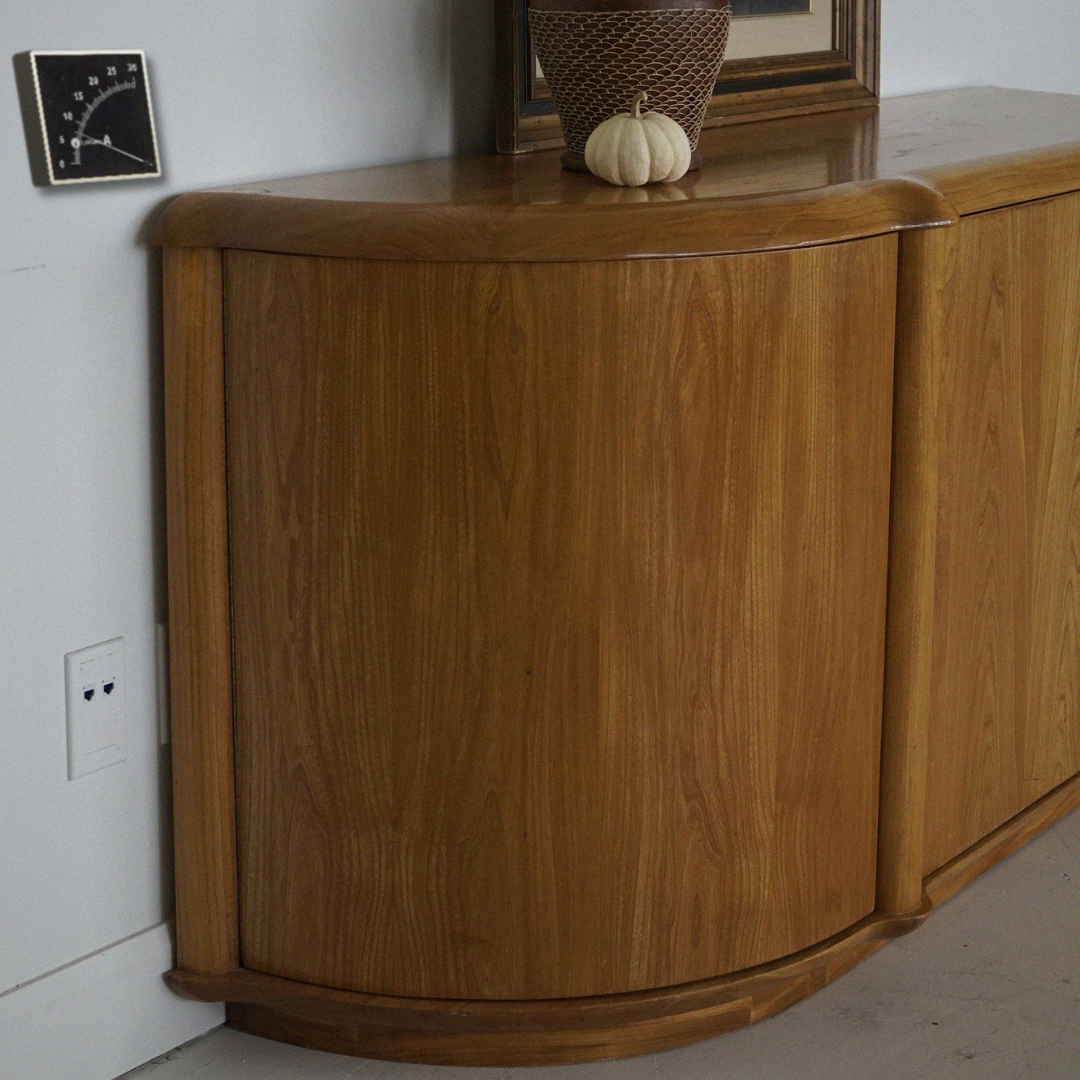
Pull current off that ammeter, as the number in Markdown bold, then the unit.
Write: **7.5** A
